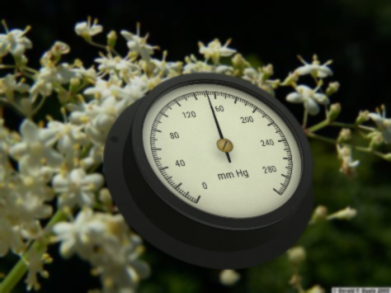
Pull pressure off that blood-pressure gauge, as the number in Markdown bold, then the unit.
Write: **150** mmHg
